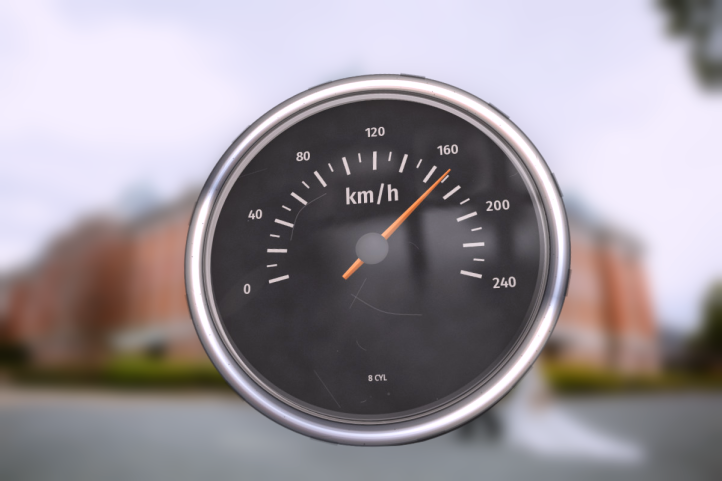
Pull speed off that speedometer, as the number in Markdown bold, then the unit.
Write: **170** km/h
